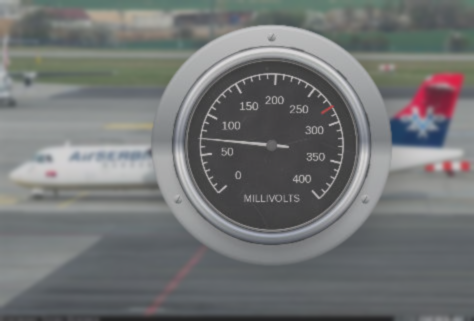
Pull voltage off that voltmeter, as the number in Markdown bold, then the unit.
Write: **70** mV
